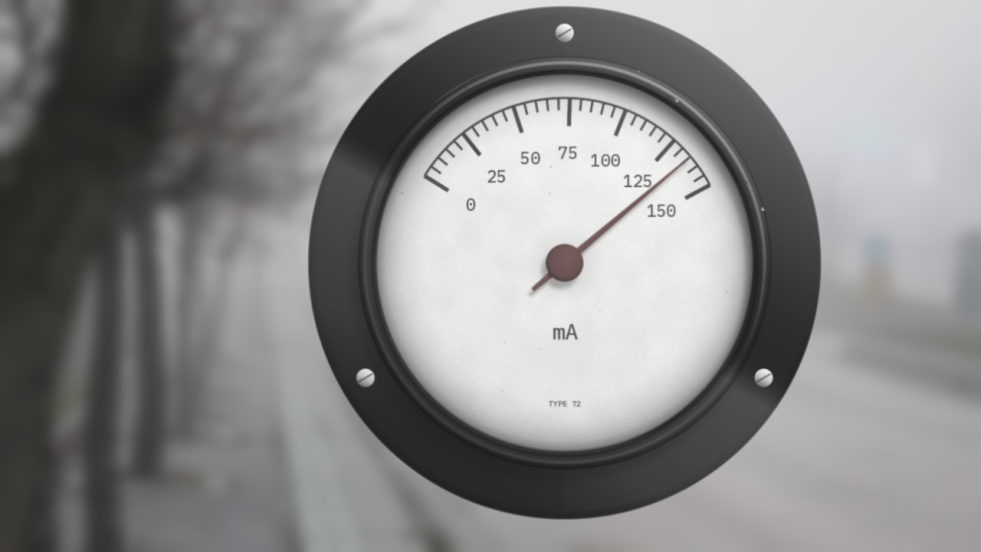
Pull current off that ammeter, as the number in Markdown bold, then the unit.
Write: **135** mA
